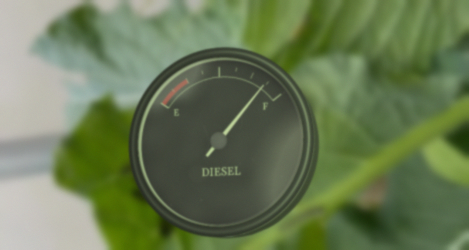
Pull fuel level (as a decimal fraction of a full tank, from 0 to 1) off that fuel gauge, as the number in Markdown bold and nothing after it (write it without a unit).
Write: **0.875**
